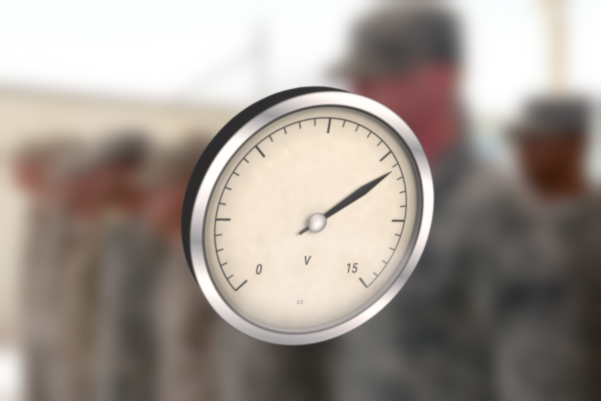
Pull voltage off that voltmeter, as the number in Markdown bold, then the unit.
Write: **10.5** V
